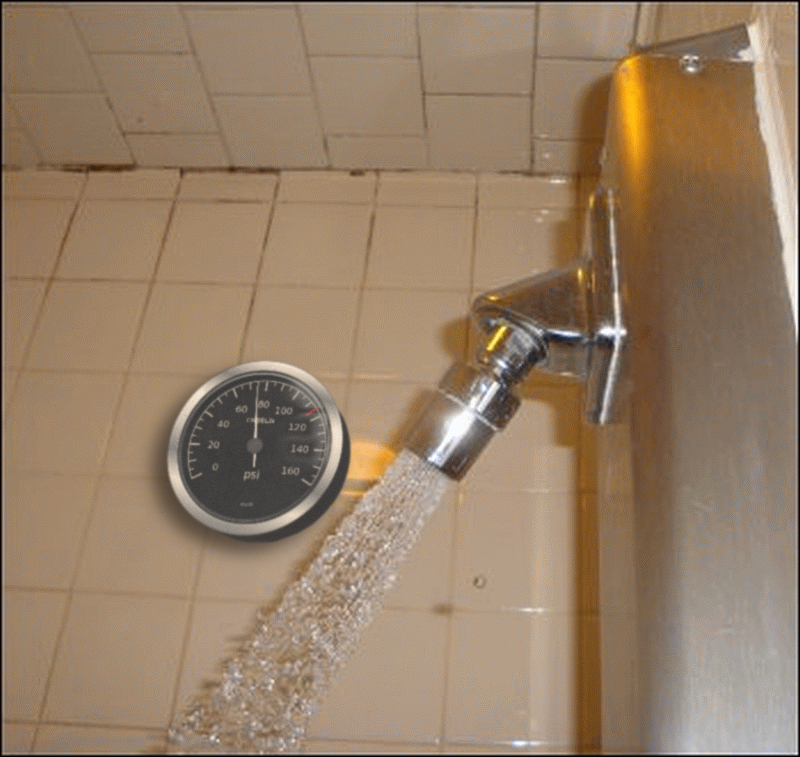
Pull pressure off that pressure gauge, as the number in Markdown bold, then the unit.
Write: **75** psi
